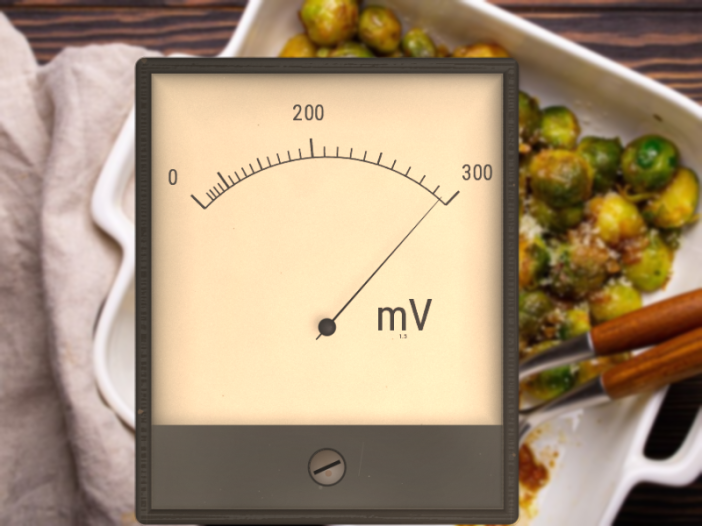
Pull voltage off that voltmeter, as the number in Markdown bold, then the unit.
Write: **295** mV
